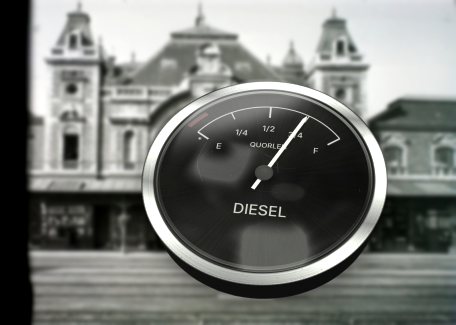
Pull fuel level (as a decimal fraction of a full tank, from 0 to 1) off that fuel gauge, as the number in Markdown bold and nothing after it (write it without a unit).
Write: **0.75**
